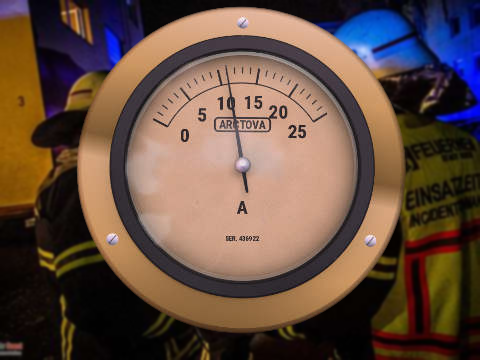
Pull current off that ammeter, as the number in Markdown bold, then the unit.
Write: **11** A
